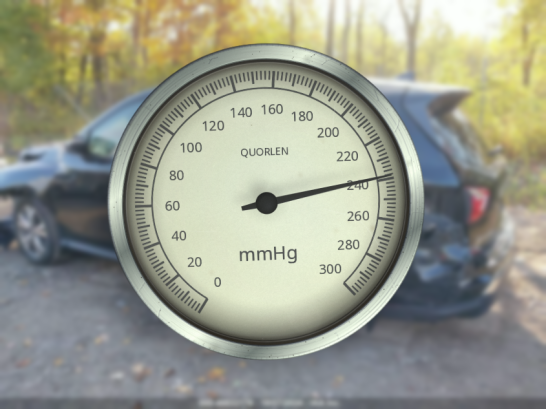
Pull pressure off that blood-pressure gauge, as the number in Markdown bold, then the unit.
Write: **238** mmHg
